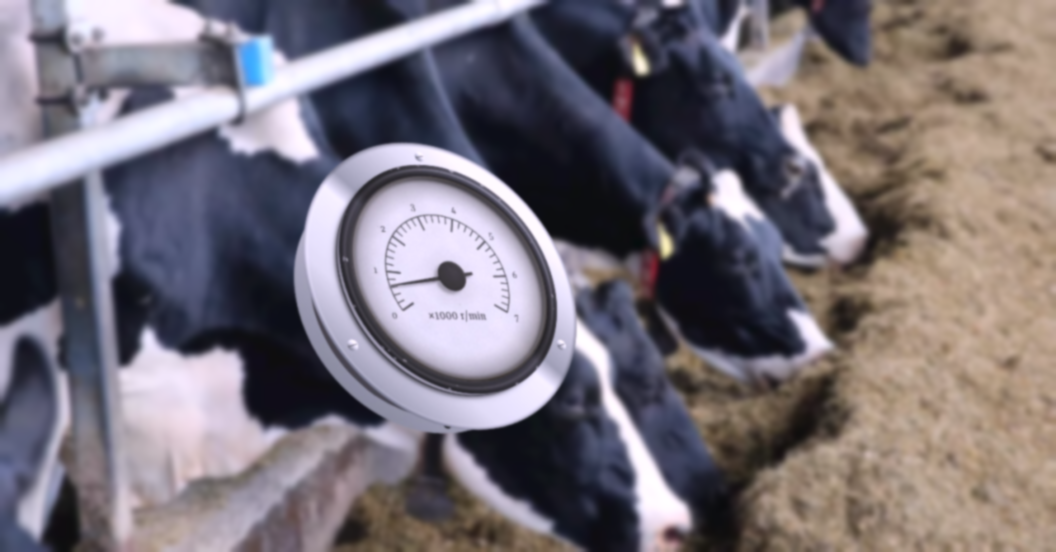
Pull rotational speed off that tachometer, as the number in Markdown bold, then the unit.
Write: **600** rpm
